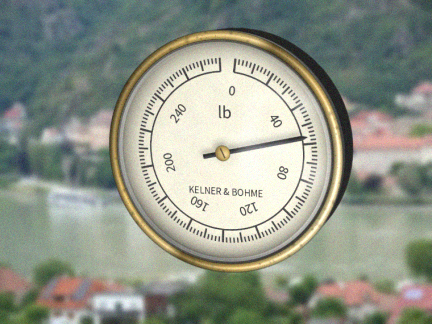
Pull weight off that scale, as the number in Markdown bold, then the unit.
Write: **56** lb
